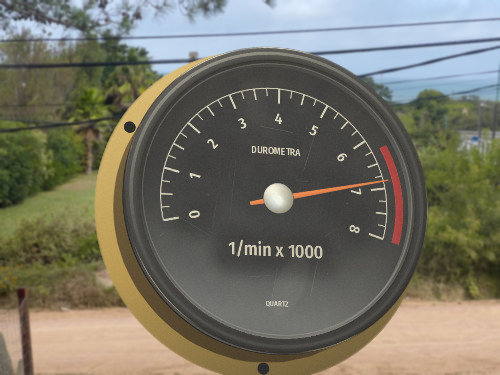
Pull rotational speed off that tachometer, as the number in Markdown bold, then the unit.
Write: **6875** rpm
